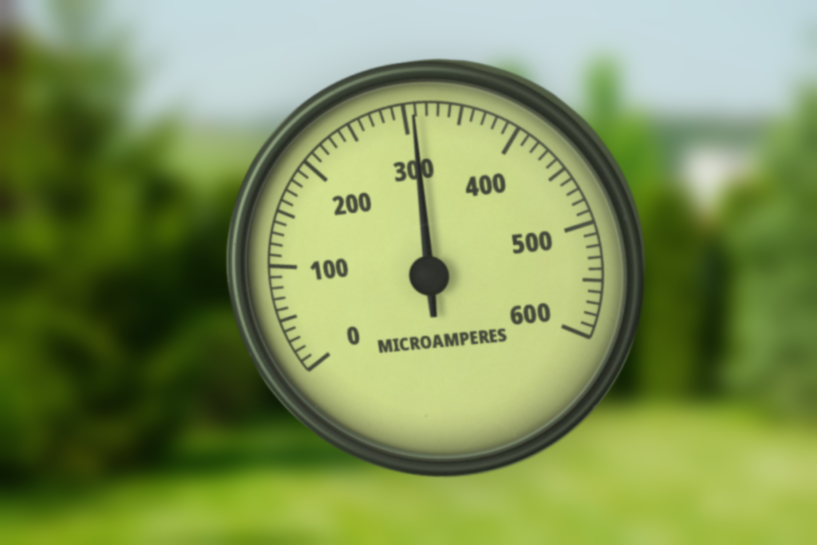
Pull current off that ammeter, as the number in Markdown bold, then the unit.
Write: **310** µA
